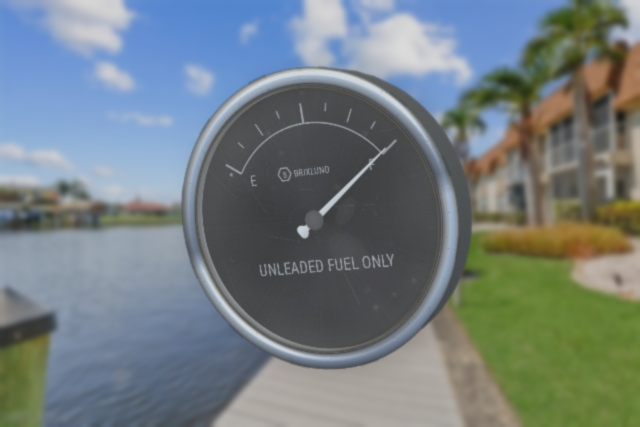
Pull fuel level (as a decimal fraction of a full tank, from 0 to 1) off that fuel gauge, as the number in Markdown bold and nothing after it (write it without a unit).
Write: **1**
